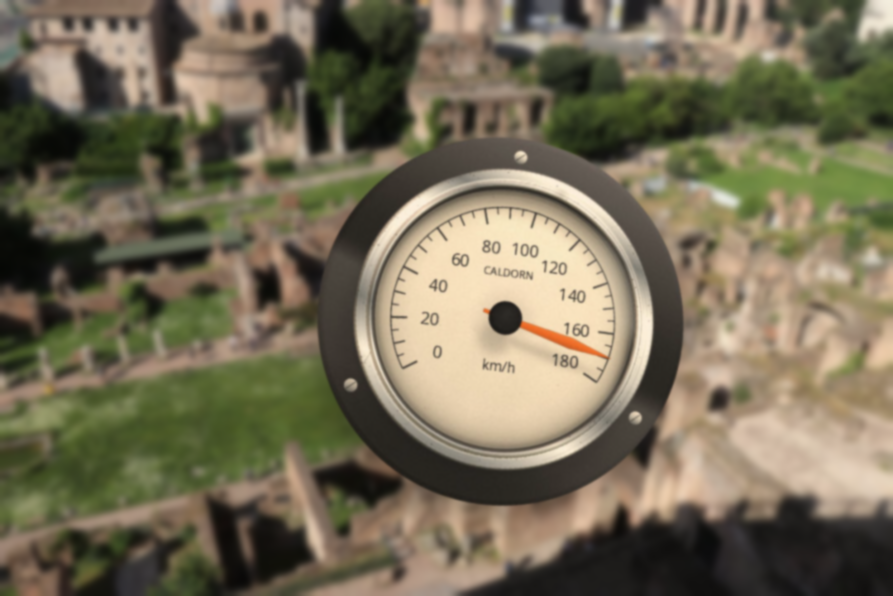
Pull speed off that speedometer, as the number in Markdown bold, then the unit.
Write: **170** km/h
